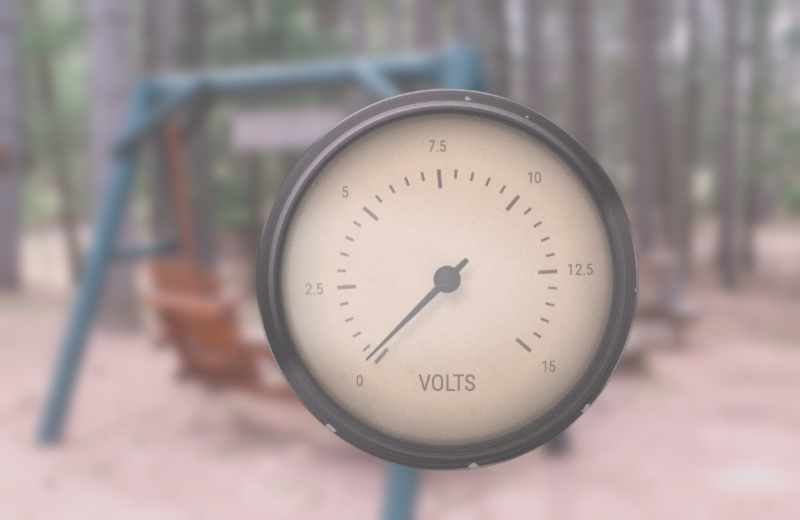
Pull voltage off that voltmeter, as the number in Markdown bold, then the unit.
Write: **0.25** V
